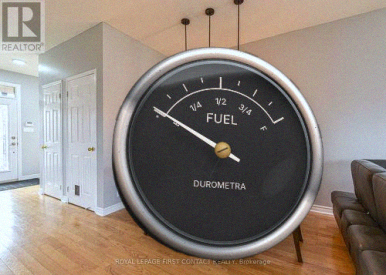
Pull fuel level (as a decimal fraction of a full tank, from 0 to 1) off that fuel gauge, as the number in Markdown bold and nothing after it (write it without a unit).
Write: **0**
